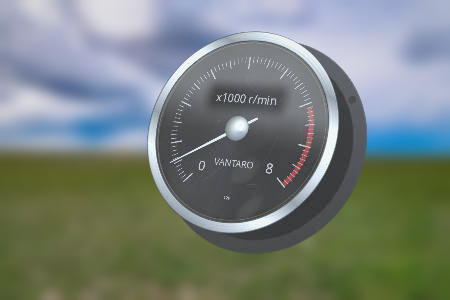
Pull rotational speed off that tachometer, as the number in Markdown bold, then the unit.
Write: **500** rpm
